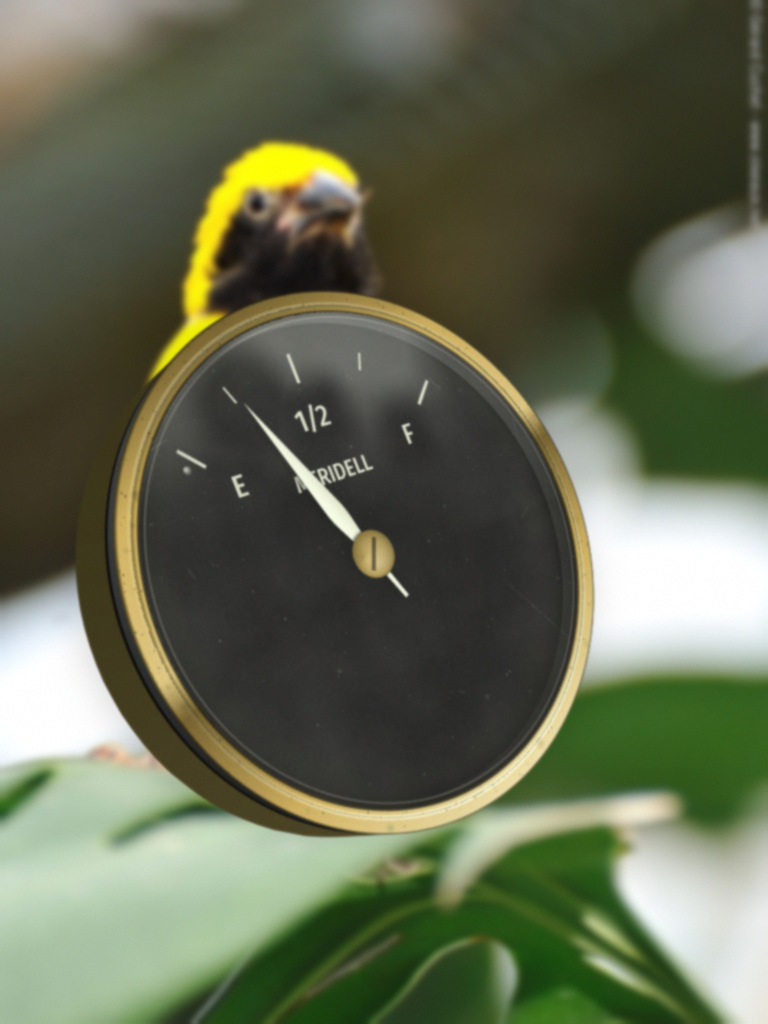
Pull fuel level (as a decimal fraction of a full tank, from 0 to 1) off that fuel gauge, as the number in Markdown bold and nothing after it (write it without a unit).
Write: **0.25**
